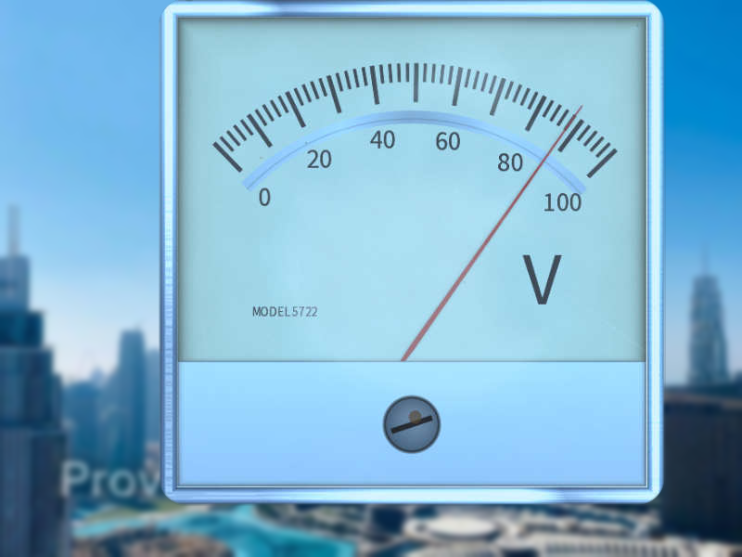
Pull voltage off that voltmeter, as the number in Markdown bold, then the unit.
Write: **88** V
